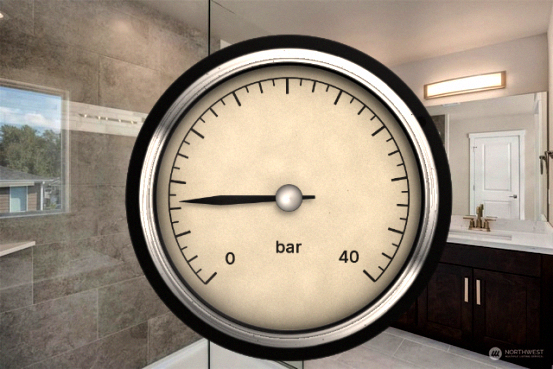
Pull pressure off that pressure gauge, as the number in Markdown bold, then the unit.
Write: **6.5** bar
